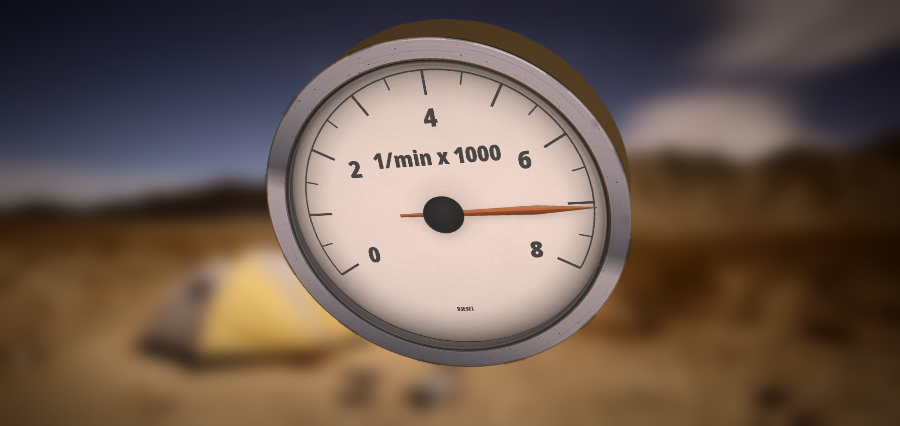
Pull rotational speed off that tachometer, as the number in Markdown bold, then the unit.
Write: **7000** rpm
